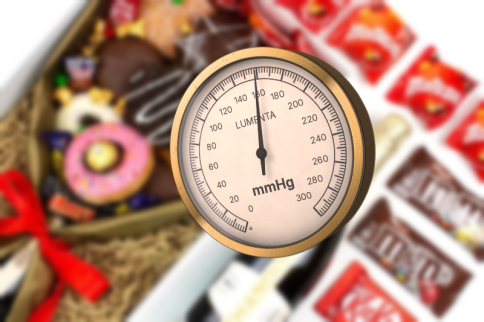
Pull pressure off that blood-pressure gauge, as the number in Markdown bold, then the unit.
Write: **160** mmHg
